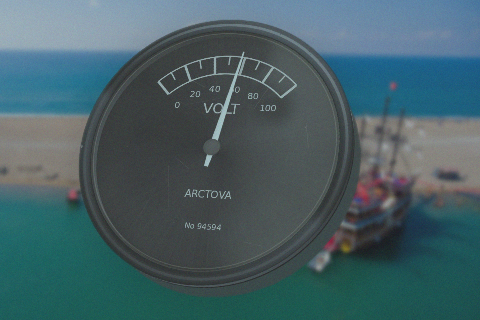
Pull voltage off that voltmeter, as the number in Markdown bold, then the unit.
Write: **60** V
